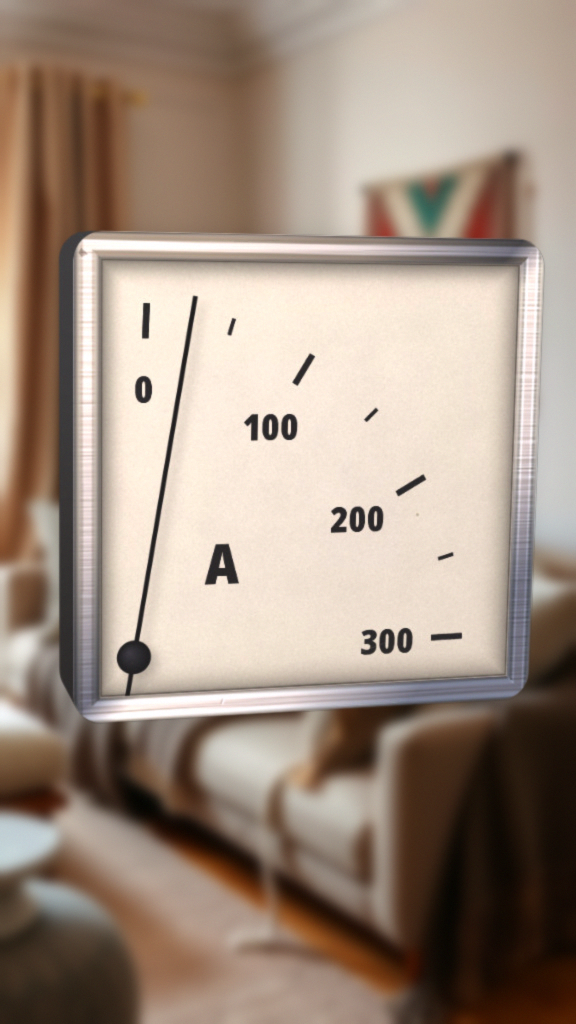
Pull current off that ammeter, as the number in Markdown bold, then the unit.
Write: **25** A
